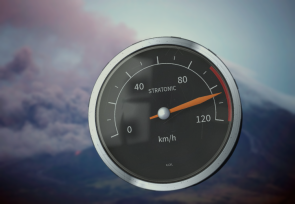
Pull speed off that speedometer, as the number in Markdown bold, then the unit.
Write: **105** km/h
